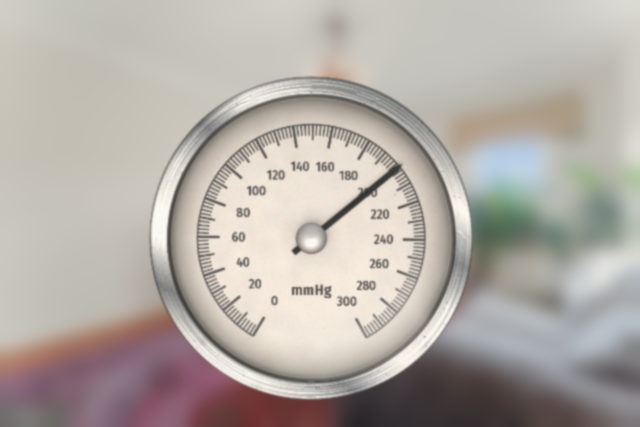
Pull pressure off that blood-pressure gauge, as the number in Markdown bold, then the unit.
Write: **200** mmHg
